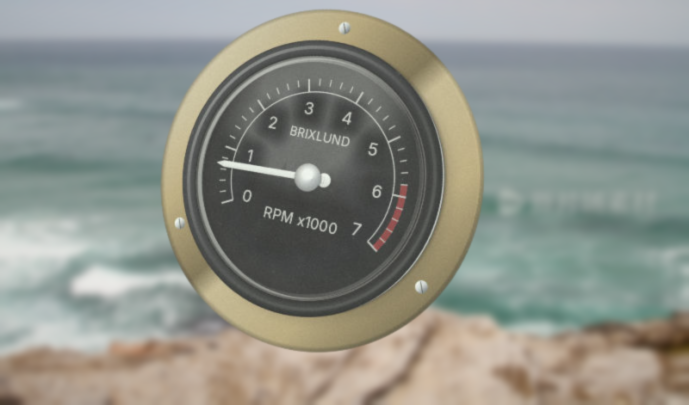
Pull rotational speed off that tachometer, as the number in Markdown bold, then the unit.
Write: **700** rpm
